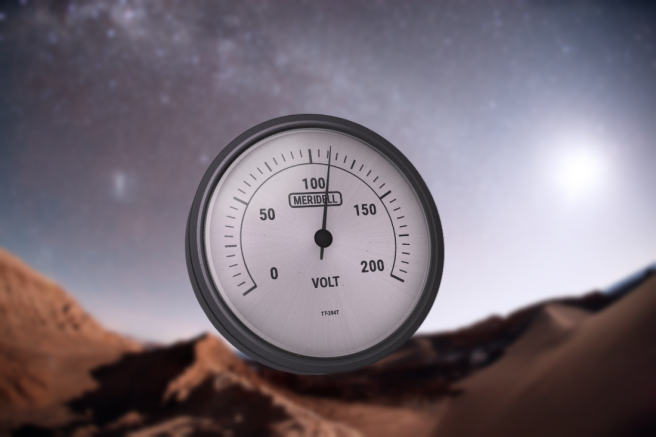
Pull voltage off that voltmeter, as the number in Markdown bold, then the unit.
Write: **110** V
